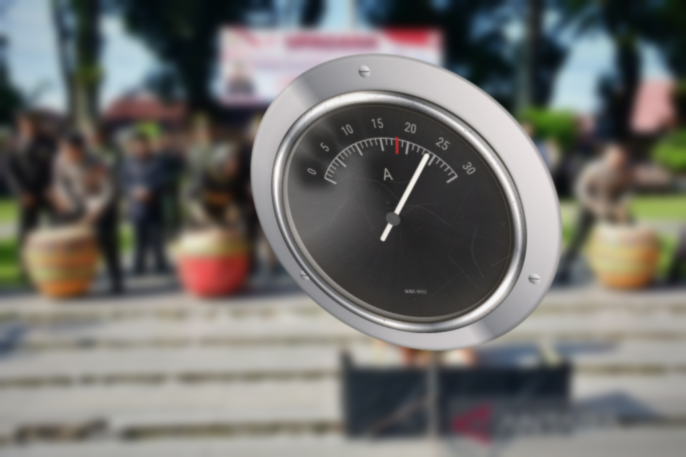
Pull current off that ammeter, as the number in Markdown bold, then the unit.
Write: **24** A
